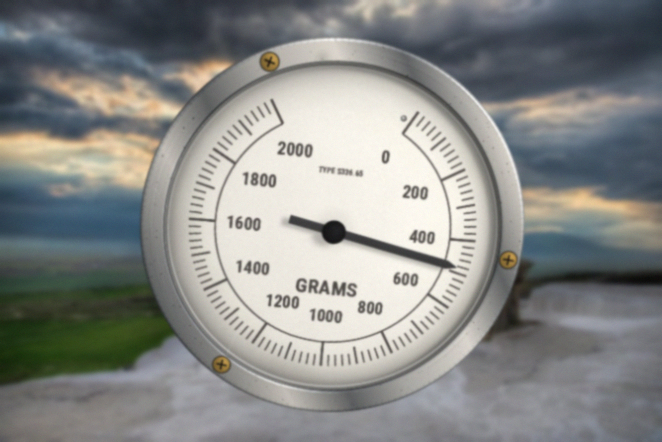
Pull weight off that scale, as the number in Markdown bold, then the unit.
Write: **480** g
